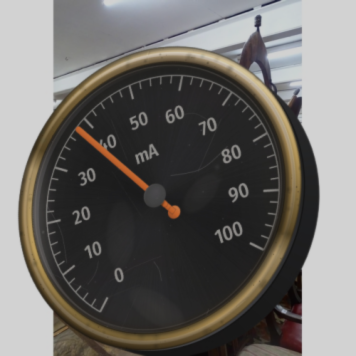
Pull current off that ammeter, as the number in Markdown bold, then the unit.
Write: **38** mA
